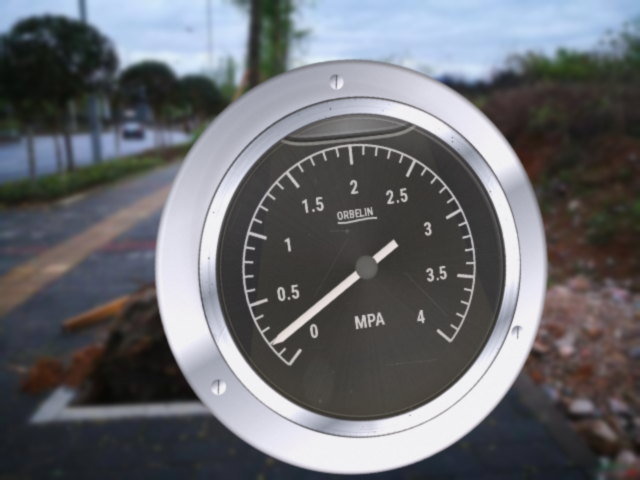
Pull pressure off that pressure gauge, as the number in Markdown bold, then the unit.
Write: **0.2** MPa
